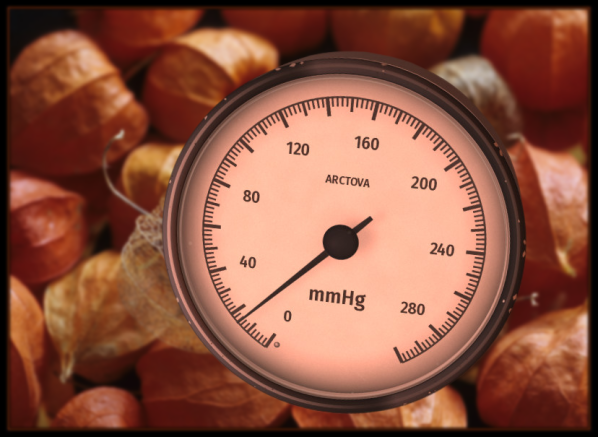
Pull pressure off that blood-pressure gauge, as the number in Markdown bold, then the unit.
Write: **16** mmHg
